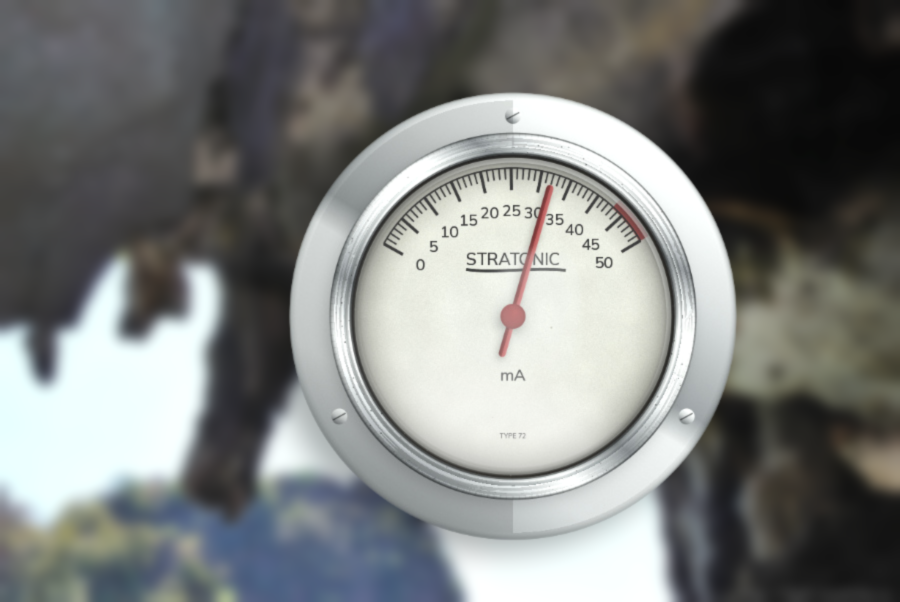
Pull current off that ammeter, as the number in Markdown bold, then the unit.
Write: **32** mA
